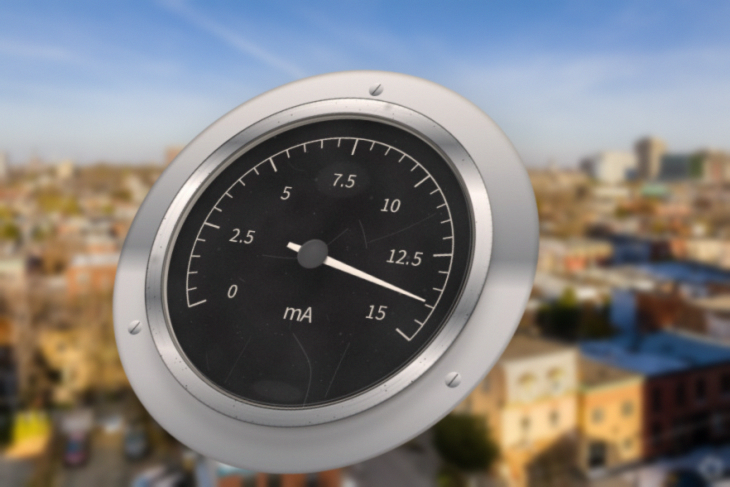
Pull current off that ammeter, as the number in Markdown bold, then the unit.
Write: **14** mA
